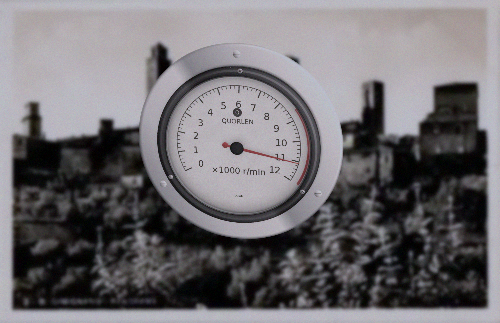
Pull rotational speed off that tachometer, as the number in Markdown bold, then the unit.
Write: **11000** rpm
